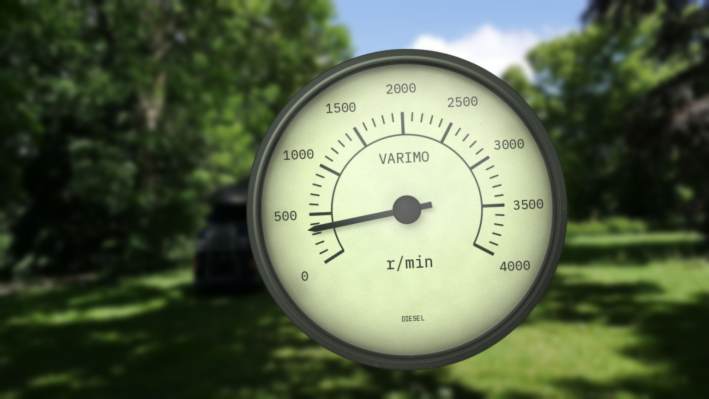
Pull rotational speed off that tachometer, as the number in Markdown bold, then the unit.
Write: **350** rpm
